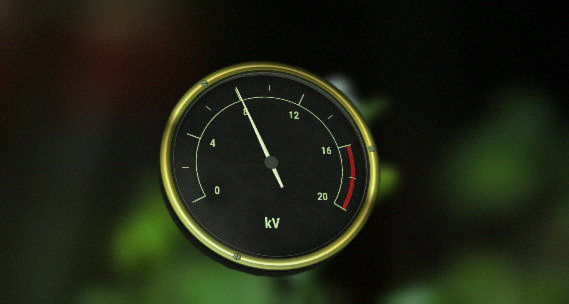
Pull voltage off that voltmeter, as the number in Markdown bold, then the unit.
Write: **8** kV
